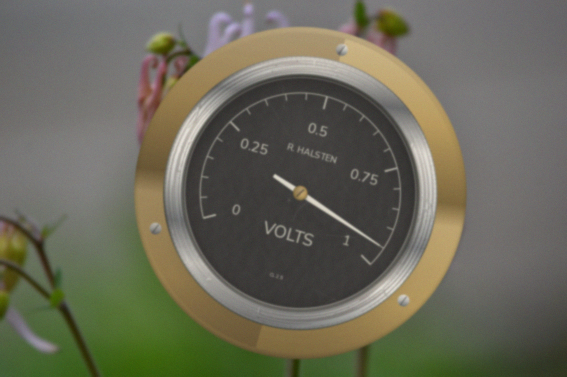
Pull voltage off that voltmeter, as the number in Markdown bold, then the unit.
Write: **0.95** V
